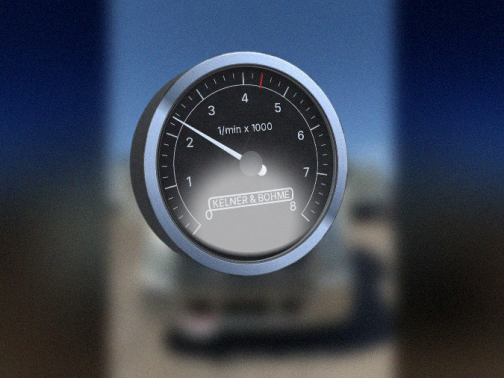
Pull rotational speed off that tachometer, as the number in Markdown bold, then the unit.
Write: **2300** rpm
